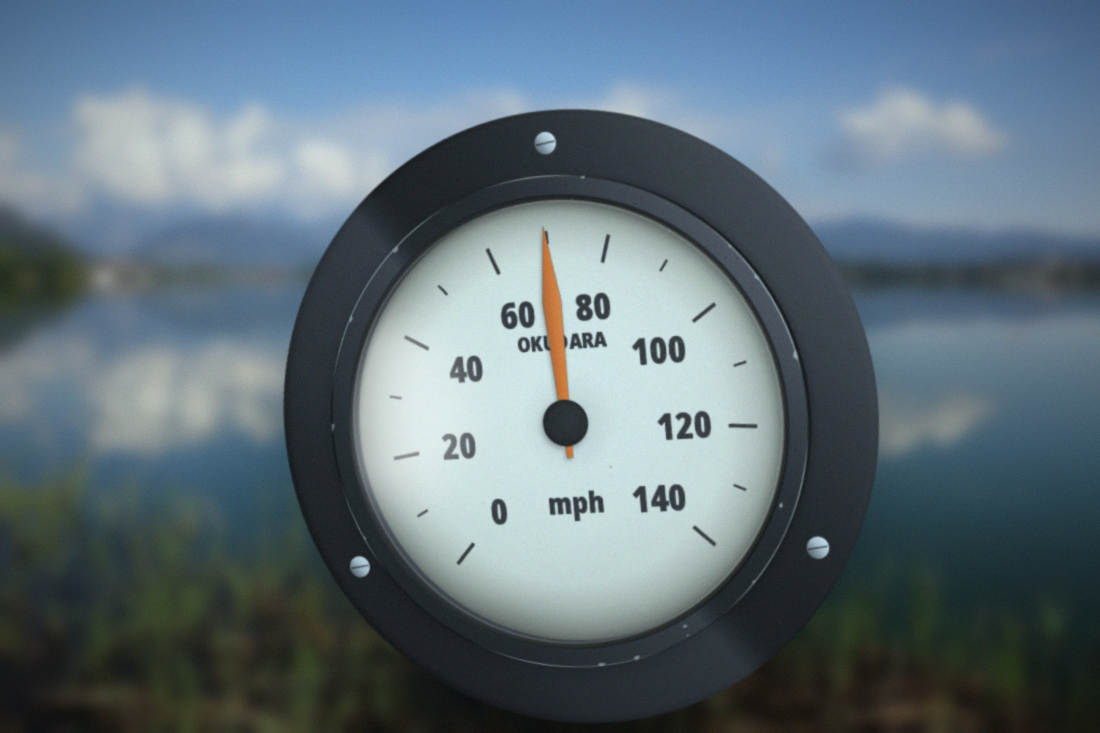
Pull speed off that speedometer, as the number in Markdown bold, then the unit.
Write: **70** mph
